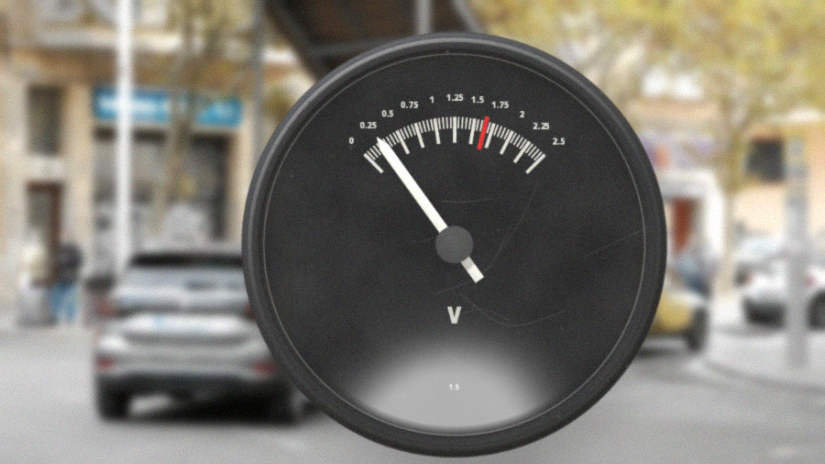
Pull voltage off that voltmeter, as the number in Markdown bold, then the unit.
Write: **0.25** V
